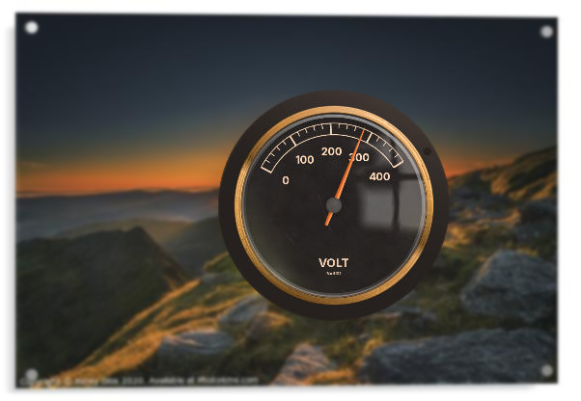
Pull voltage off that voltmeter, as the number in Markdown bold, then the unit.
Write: **280** V
